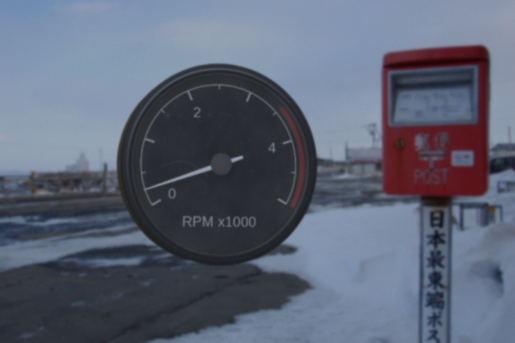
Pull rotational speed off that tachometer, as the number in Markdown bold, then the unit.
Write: **250** rpm
